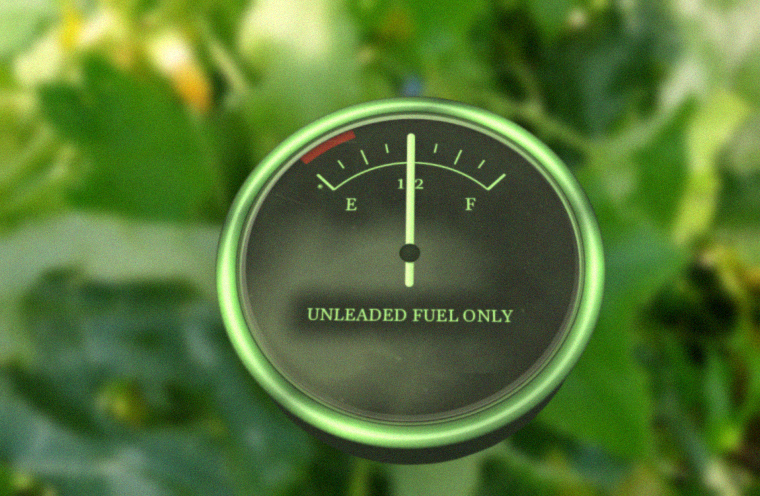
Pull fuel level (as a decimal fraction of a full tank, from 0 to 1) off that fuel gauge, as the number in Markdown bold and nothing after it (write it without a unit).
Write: **0.5**
